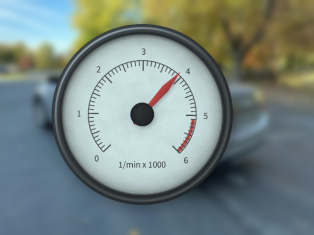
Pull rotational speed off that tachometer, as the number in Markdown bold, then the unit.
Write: **3900** rpm
